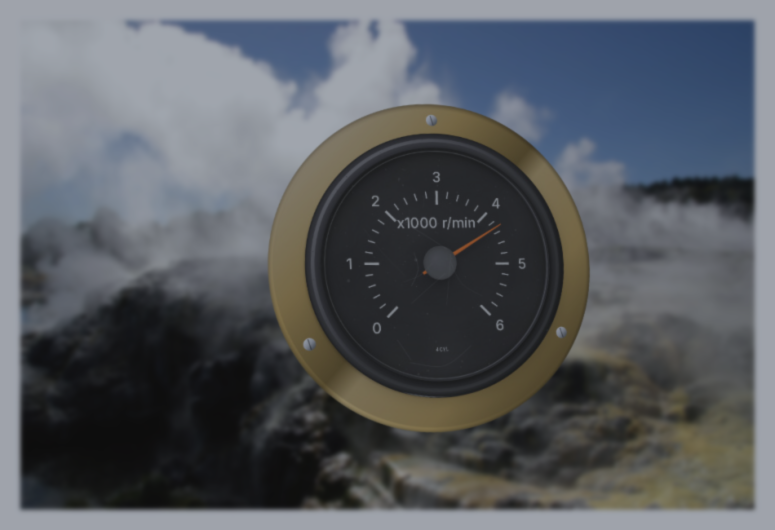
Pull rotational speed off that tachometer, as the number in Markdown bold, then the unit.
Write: **4300** rpm
